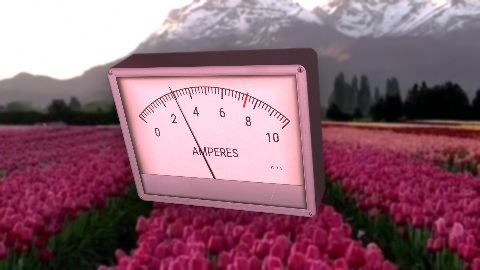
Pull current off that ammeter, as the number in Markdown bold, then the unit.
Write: **3** A
